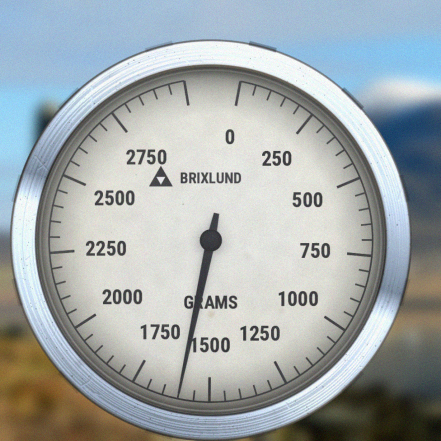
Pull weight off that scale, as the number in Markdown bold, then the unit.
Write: **1600** g
